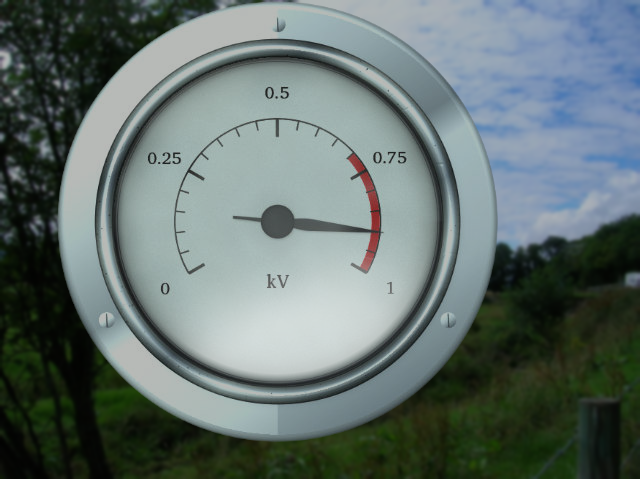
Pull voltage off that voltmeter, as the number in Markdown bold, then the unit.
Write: **0.9** kV
